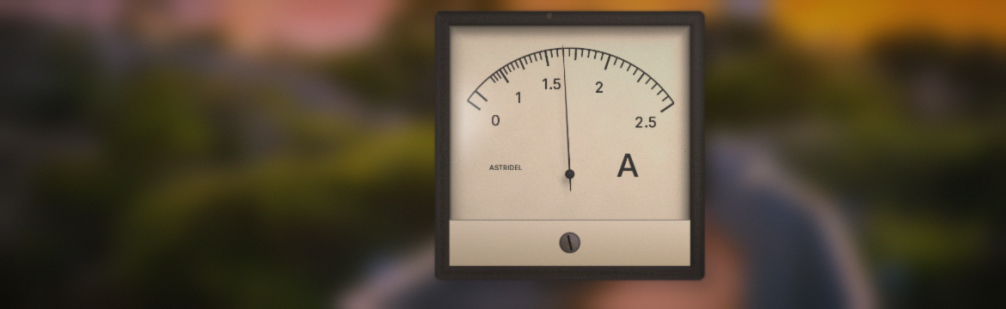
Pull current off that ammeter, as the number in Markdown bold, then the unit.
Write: **1.65** A
